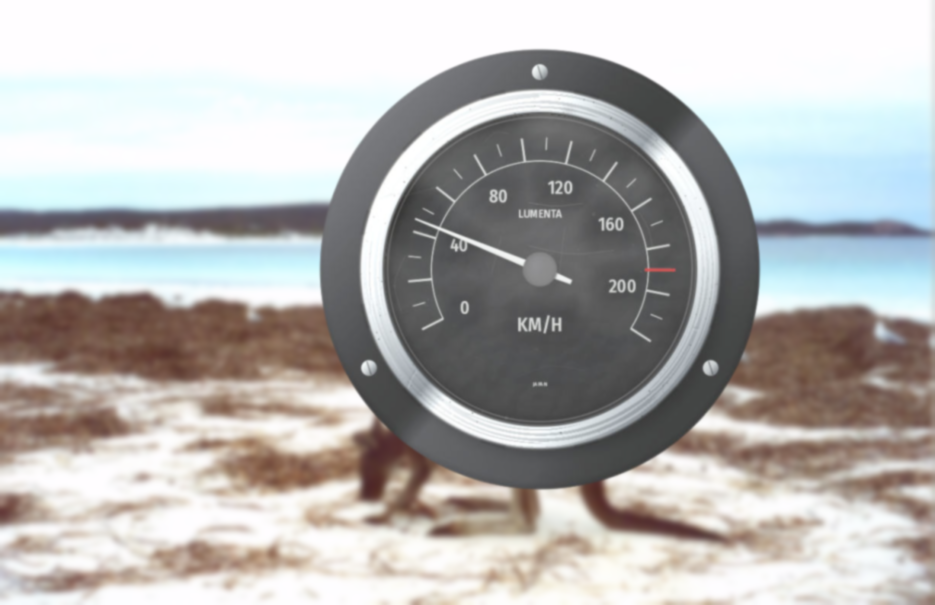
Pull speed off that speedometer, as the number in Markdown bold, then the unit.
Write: **45** km/h
